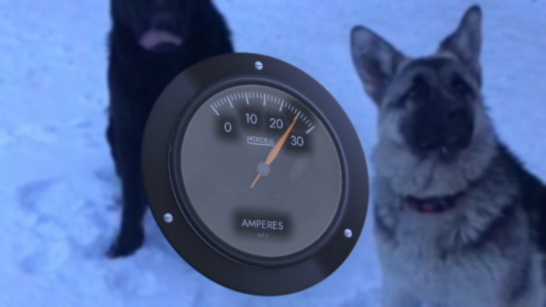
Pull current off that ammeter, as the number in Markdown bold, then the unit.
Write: **25** A
